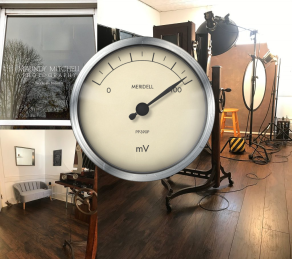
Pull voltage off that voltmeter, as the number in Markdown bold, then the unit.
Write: **95** mV
